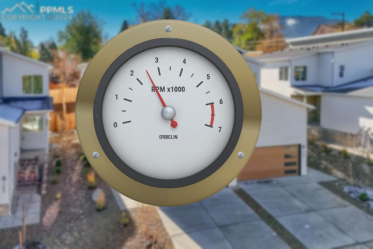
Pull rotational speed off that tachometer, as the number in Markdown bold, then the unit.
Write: **2500** rpm
